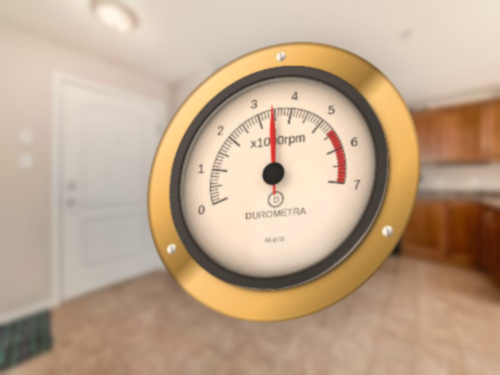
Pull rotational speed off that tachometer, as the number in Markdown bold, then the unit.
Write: **3500** rpm
